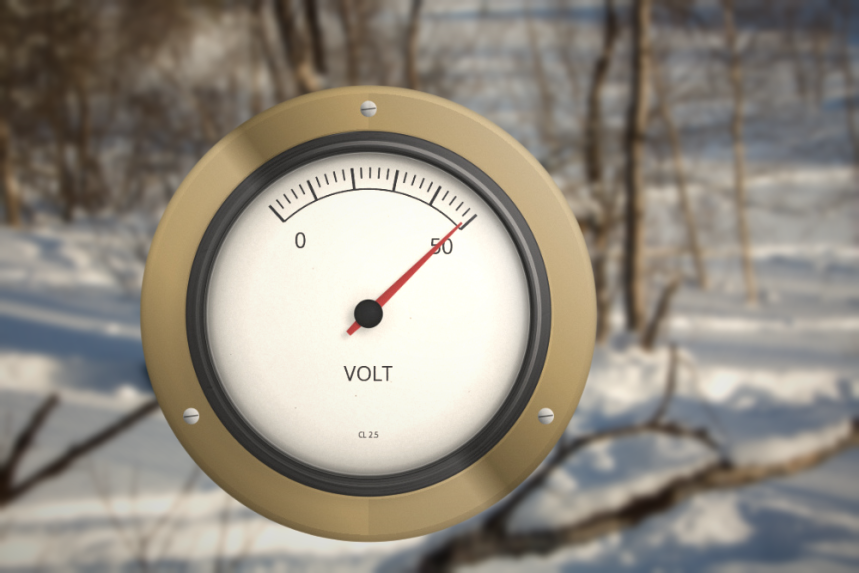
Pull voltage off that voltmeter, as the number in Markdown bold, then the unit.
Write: **49** V
